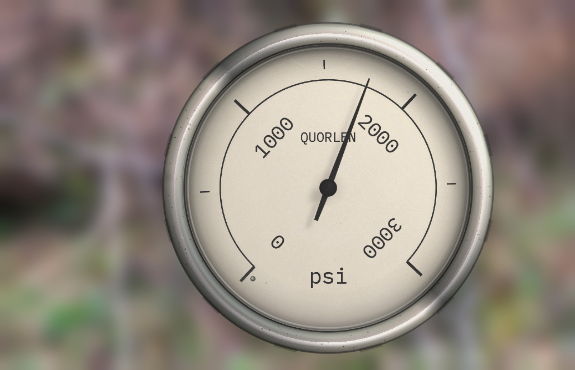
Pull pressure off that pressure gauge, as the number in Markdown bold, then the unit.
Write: **1750** psi
